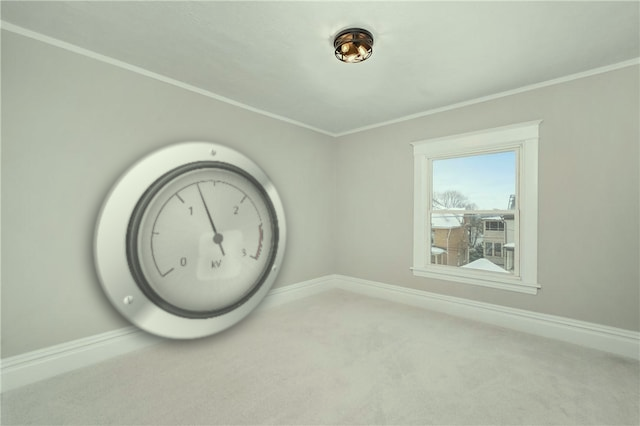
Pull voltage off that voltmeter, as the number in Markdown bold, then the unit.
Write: **1.25** kV
